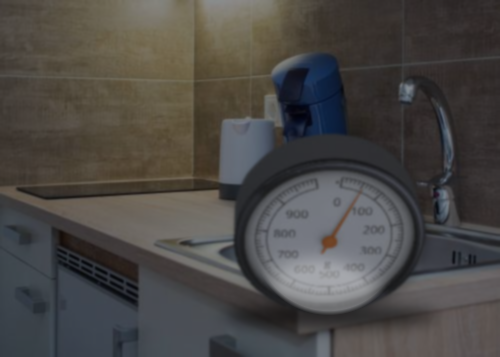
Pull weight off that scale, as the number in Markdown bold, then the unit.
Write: **50** g
